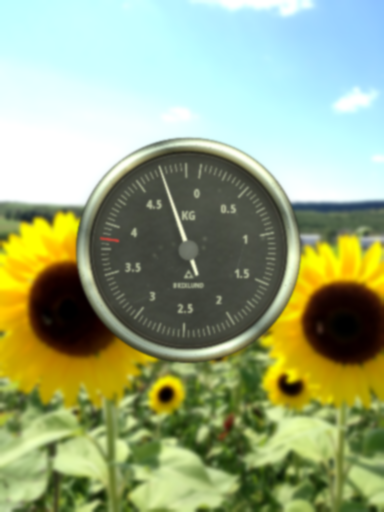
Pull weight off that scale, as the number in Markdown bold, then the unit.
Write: **4.75** kg
